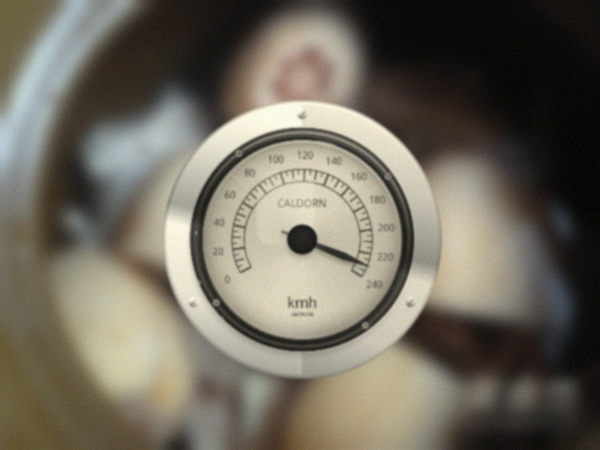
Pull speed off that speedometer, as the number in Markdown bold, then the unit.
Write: **230** km/h
